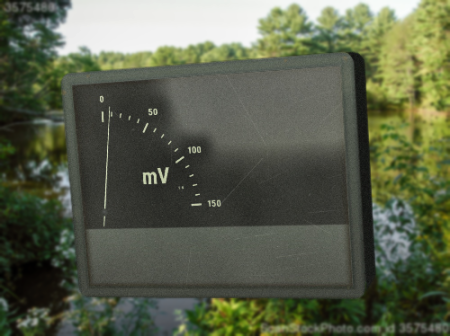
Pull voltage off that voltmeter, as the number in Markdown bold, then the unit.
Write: **10** mV
